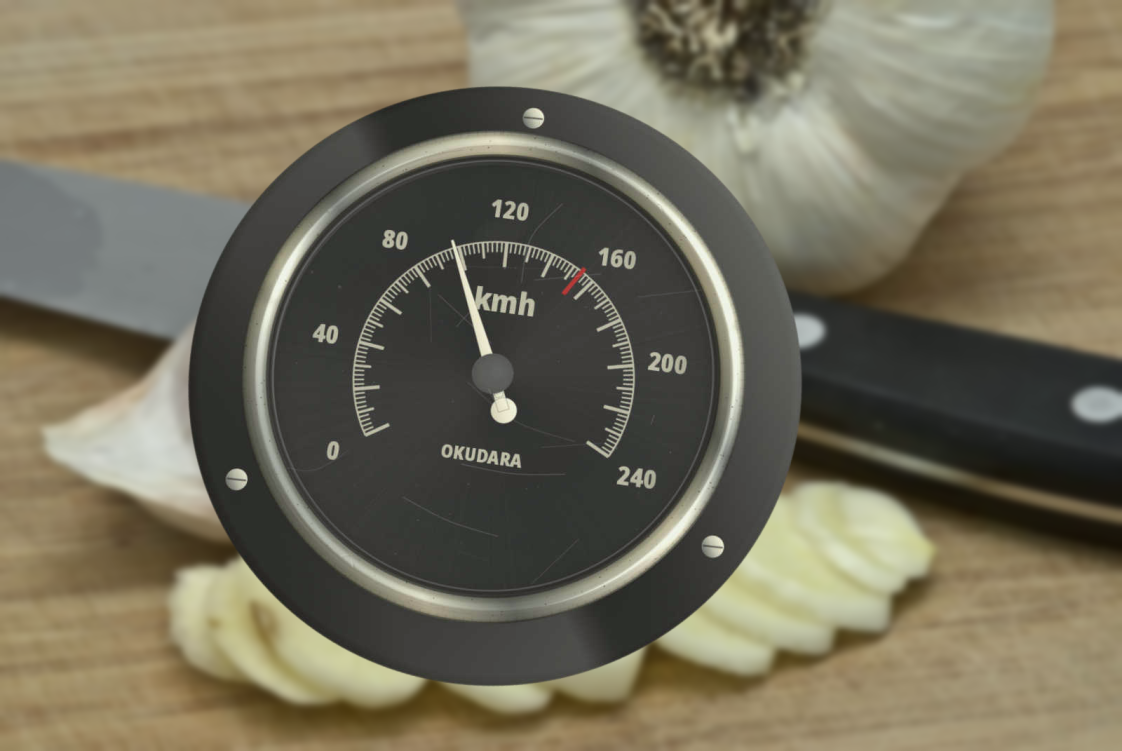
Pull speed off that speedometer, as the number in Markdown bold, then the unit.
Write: **98** km/h
